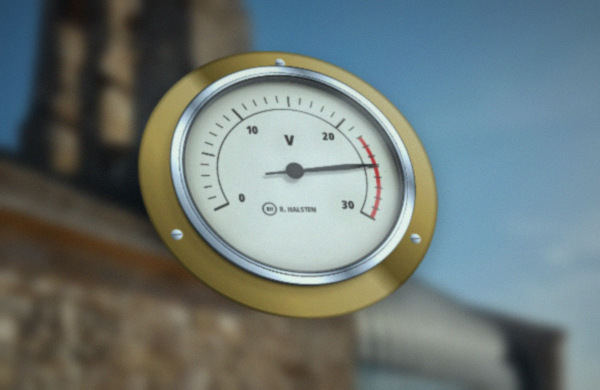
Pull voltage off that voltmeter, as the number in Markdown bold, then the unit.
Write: **25** V
